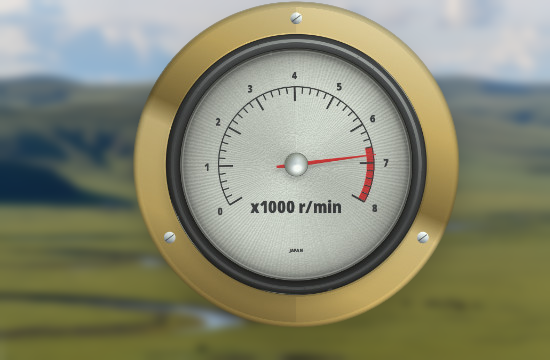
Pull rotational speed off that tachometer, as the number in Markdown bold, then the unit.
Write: **6800** rpm
